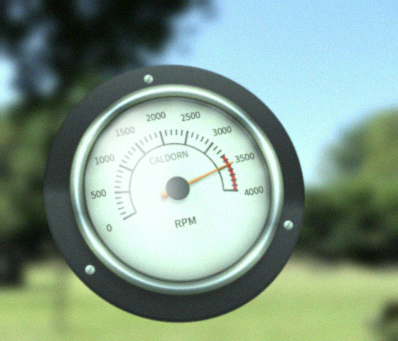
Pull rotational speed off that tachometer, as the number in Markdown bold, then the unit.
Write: **3500** rpm
